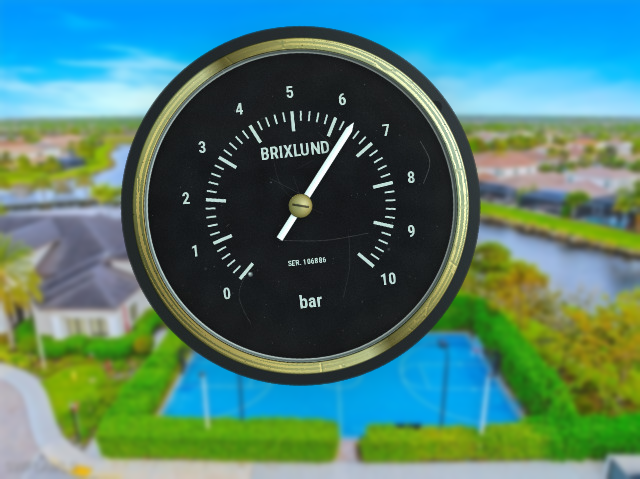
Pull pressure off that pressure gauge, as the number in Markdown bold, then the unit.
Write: **6.4** bar
